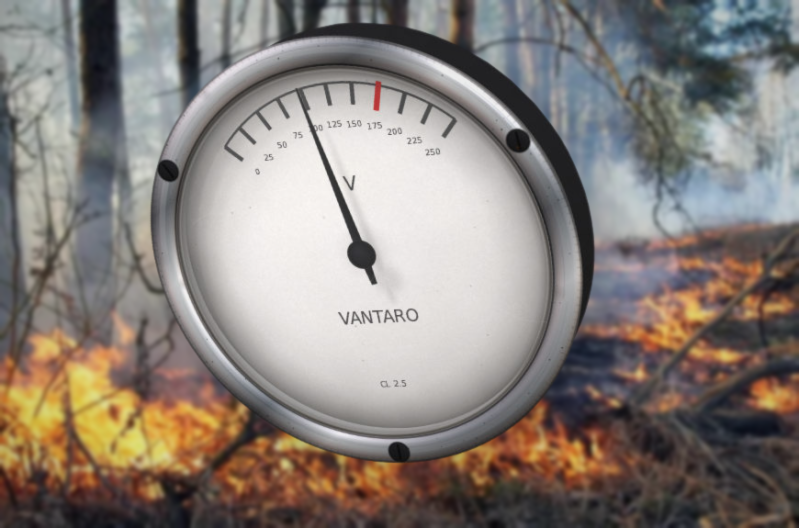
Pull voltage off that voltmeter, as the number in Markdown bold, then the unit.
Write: **100** V
